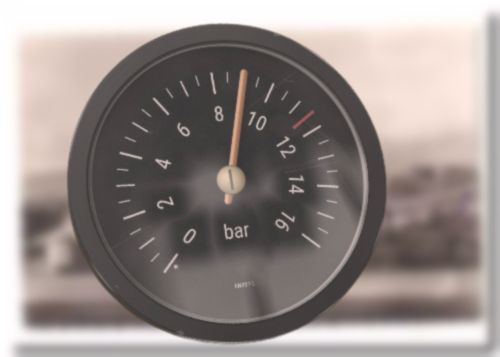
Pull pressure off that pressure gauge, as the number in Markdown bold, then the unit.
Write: **9** bar
